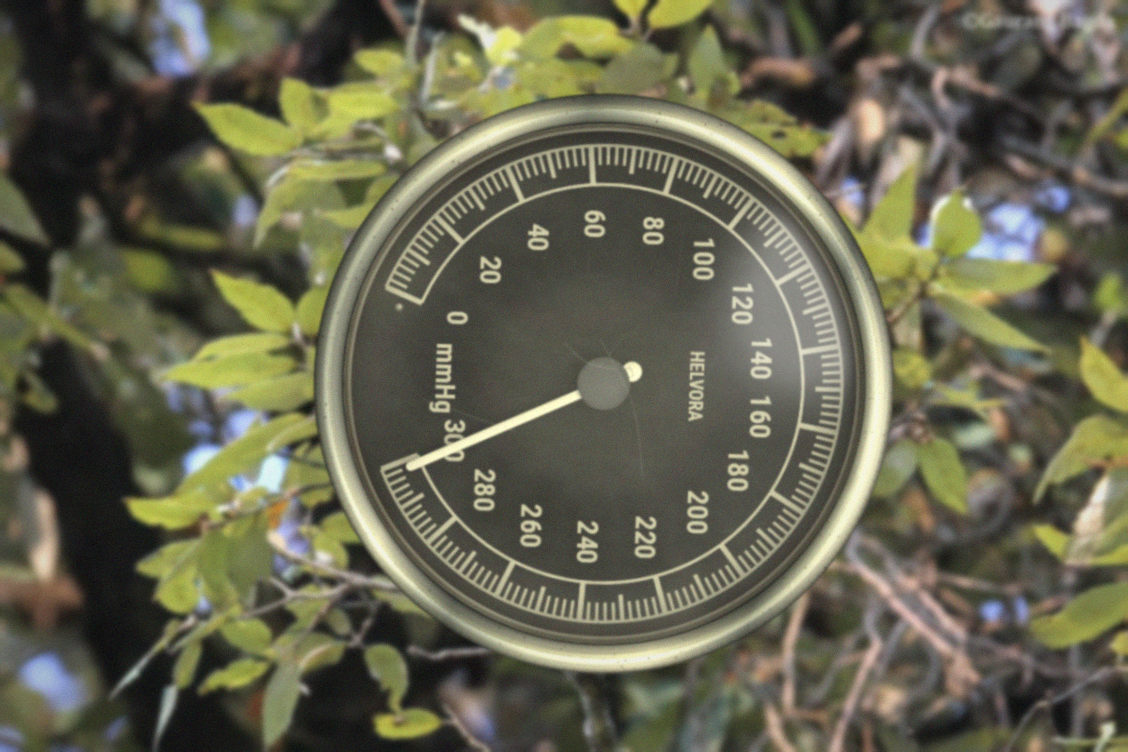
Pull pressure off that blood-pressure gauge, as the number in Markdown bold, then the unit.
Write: **298** mmHg
